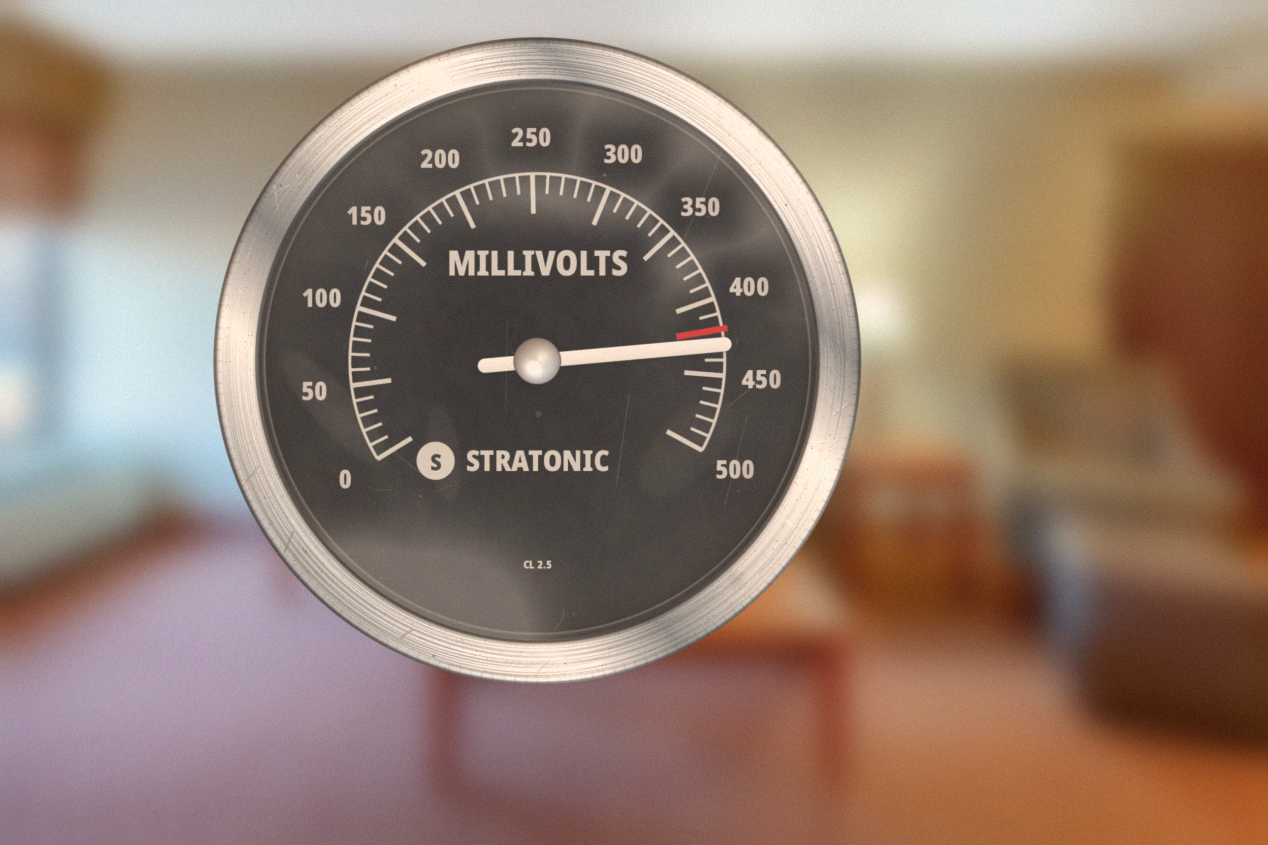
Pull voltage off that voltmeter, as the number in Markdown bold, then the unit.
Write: **430** mV
